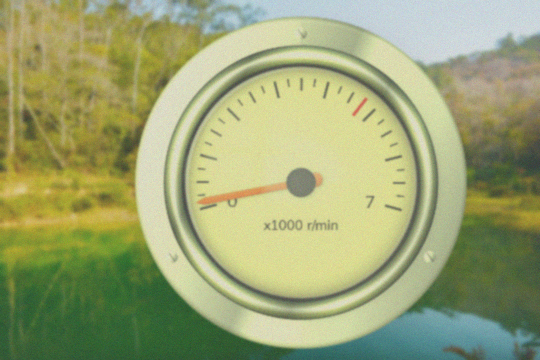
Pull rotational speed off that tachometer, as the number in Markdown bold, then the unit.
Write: **125** rpm
